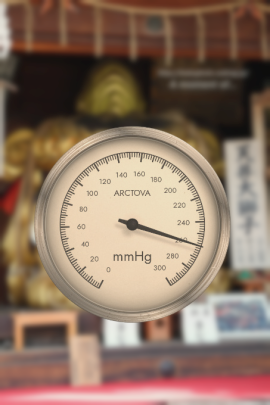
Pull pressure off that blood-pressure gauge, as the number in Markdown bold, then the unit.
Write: **260** mmHg
